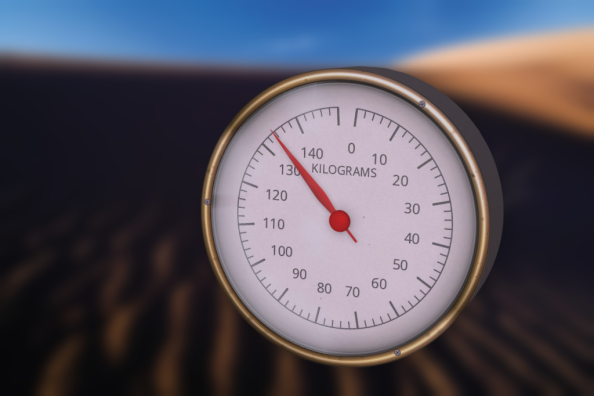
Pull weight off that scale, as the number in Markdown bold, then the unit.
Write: **134** kg
